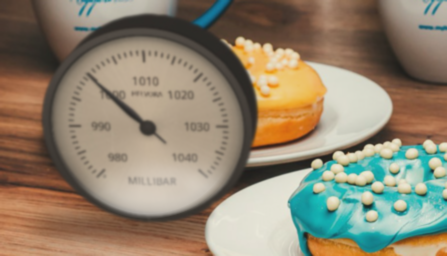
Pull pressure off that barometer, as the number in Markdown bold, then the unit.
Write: **1000** mbar
